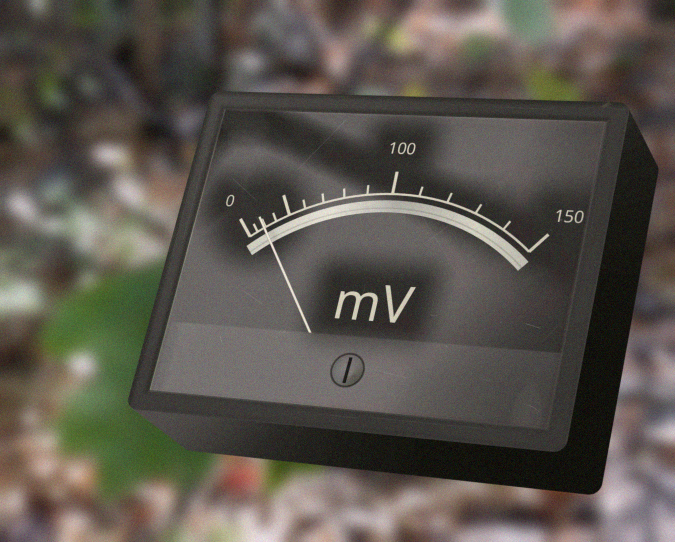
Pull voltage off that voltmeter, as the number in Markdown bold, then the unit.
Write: **30** mV
